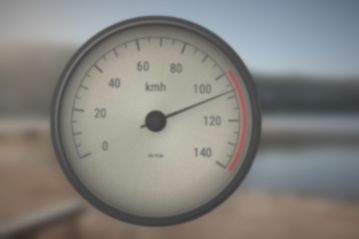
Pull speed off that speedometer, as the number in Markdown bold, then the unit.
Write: **107.5** km/h
